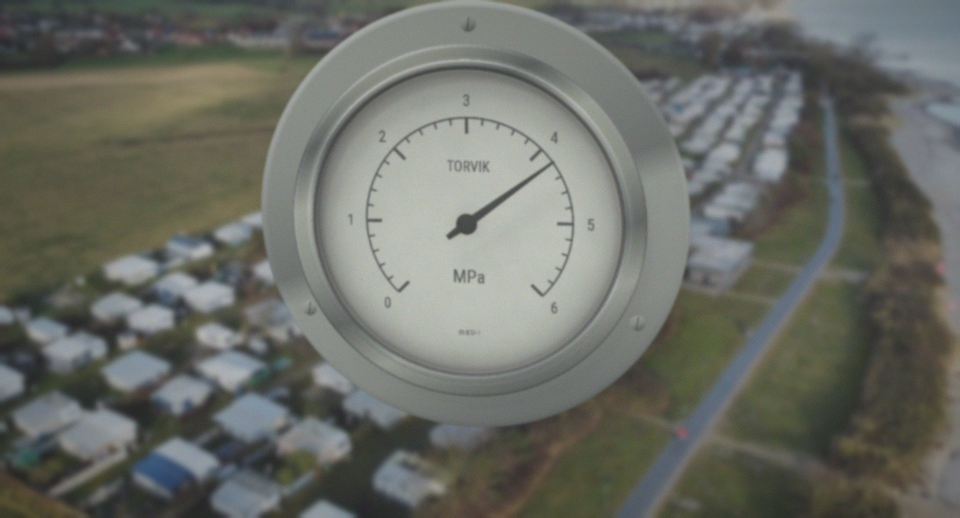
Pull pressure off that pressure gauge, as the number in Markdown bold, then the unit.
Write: **4.2** MPa
